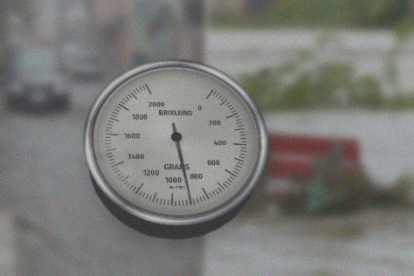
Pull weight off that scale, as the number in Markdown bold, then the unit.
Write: **900** g
